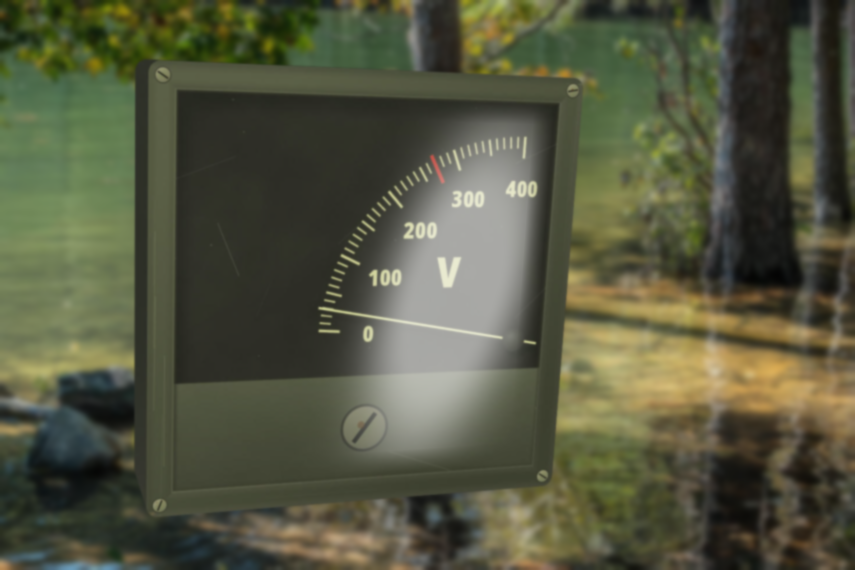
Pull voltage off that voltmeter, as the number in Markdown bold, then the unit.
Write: **30** V
